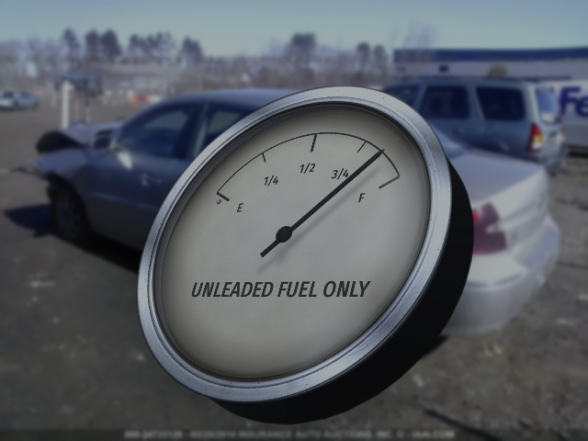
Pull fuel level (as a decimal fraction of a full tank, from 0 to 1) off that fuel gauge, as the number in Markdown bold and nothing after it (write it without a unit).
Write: **0.875**
